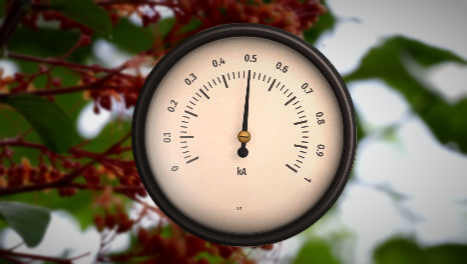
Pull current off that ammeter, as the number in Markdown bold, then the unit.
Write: **0.5** kA
